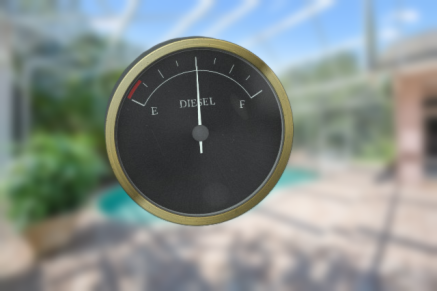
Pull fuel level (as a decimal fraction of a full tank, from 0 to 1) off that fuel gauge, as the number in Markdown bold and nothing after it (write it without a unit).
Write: **0.5**
